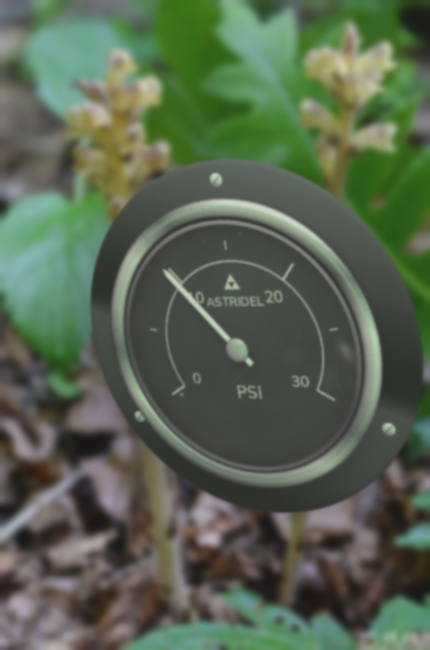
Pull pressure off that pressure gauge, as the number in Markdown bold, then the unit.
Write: **10** psi
